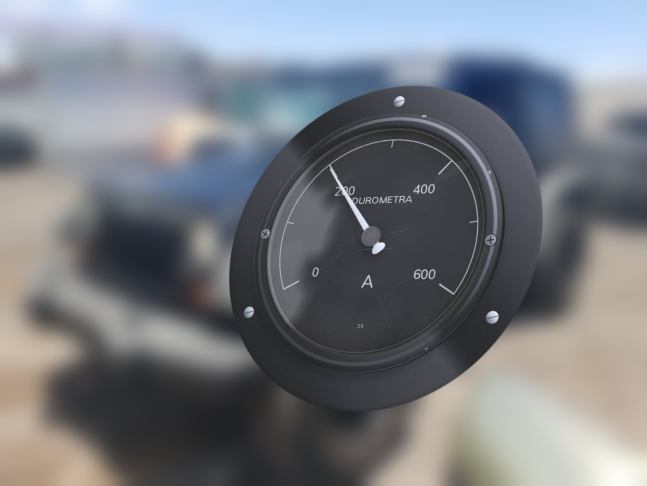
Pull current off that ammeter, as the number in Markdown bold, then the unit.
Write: **200** A
